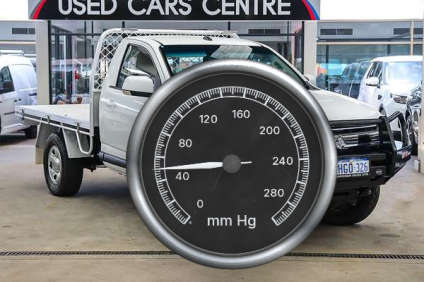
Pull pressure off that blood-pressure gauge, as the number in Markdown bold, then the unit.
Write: **50** mmHg
